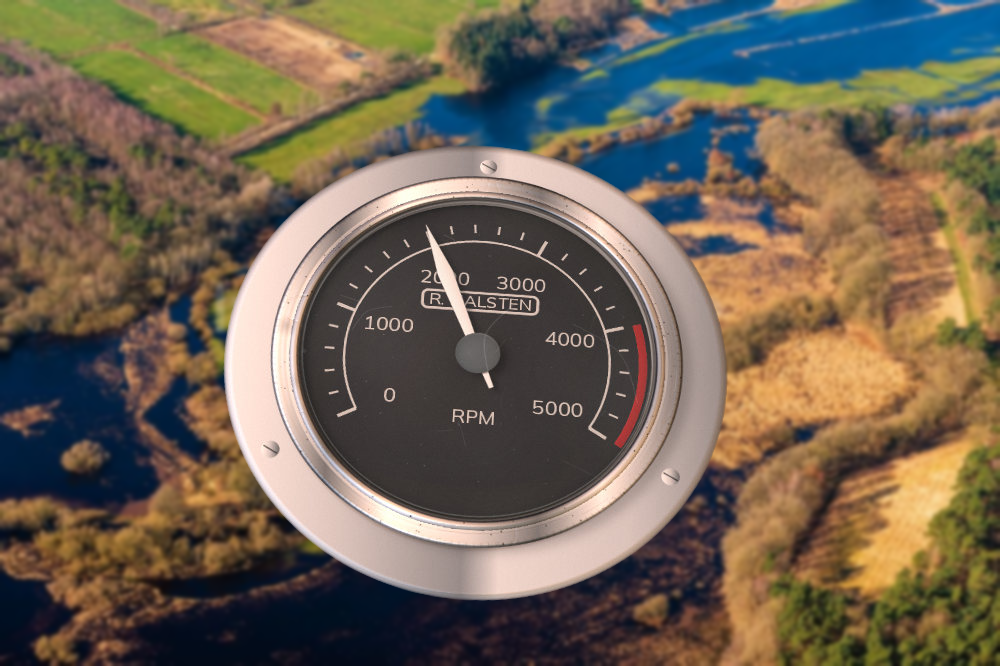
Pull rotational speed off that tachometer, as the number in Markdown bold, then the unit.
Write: **2000** rpm
